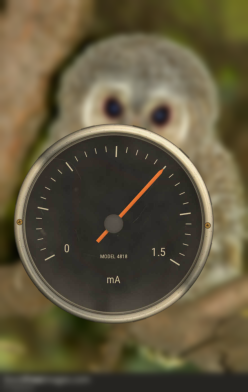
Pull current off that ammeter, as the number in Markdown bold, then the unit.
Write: **1** mA
